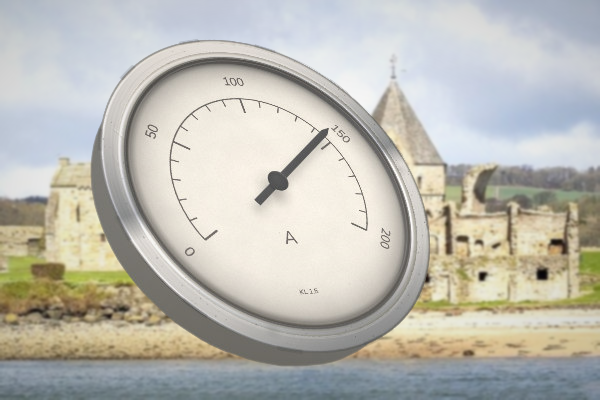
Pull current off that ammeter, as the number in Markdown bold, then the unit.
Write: **145** A
